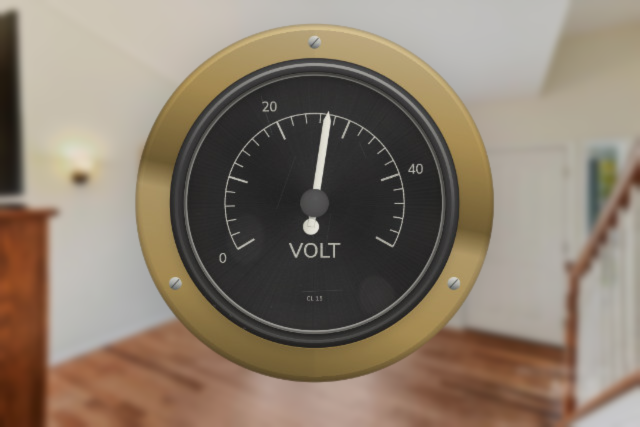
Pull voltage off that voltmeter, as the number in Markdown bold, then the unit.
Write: **27** V
